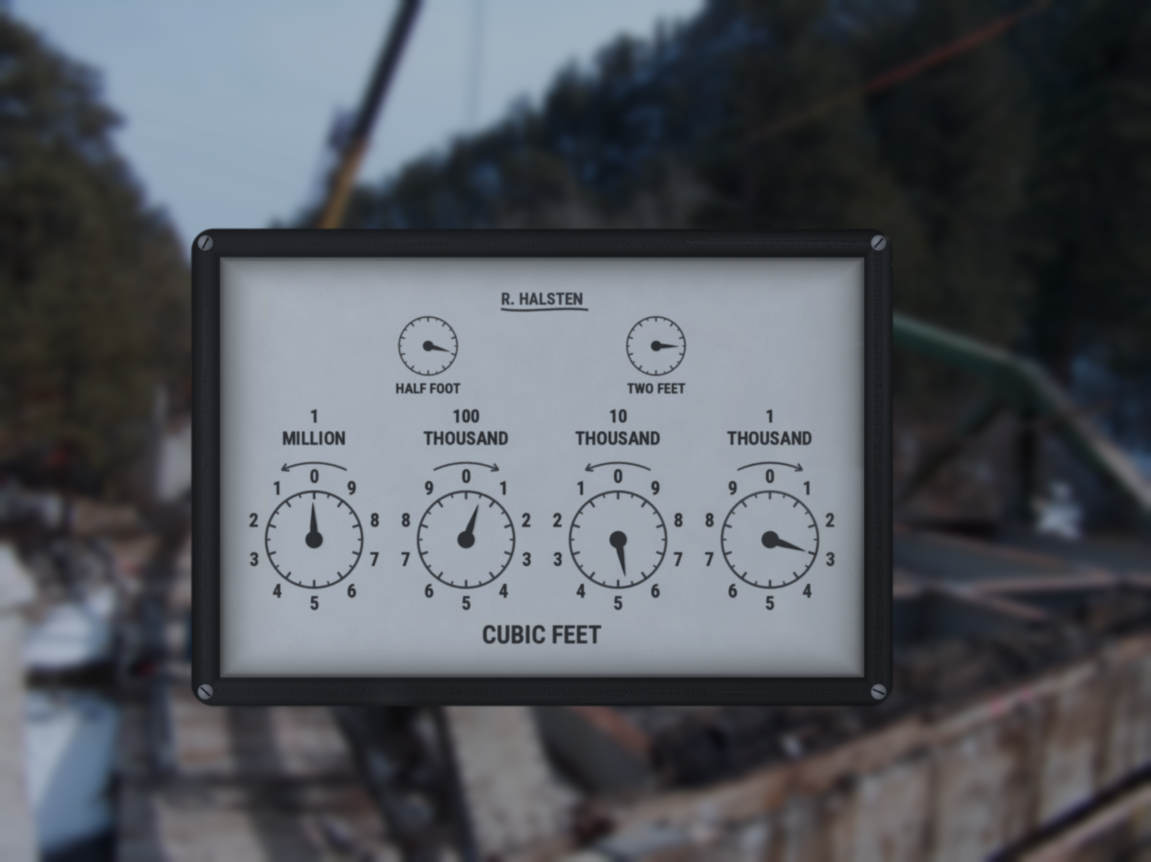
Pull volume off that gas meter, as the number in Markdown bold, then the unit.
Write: **5300** ft³
